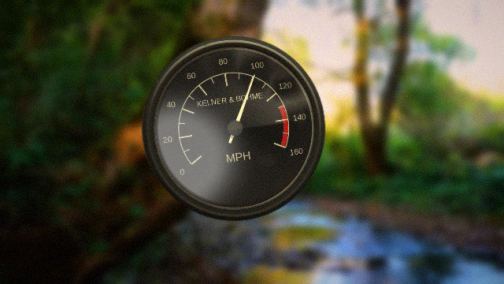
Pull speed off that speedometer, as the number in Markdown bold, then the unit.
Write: **100** mph
